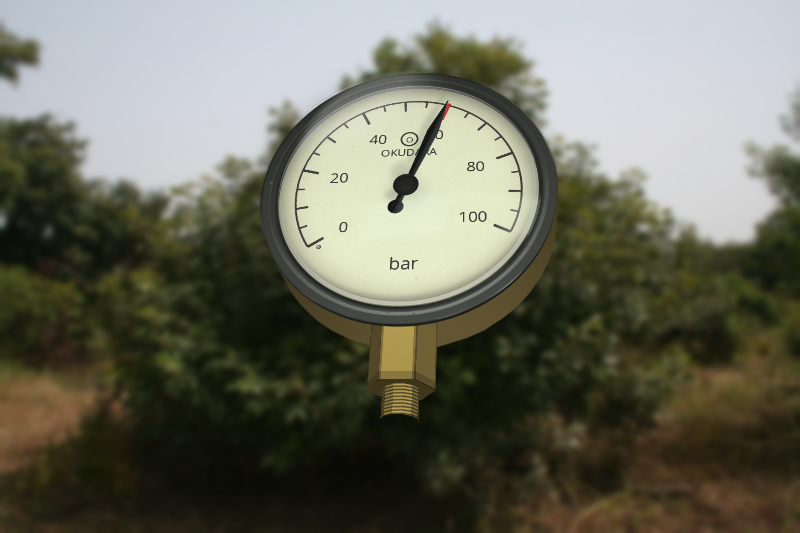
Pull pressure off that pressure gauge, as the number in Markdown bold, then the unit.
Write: **60** bar
